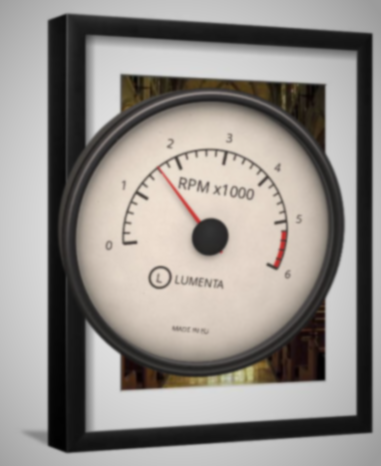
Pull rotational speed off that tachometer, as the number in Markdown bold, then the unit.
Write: **1600** rpm
